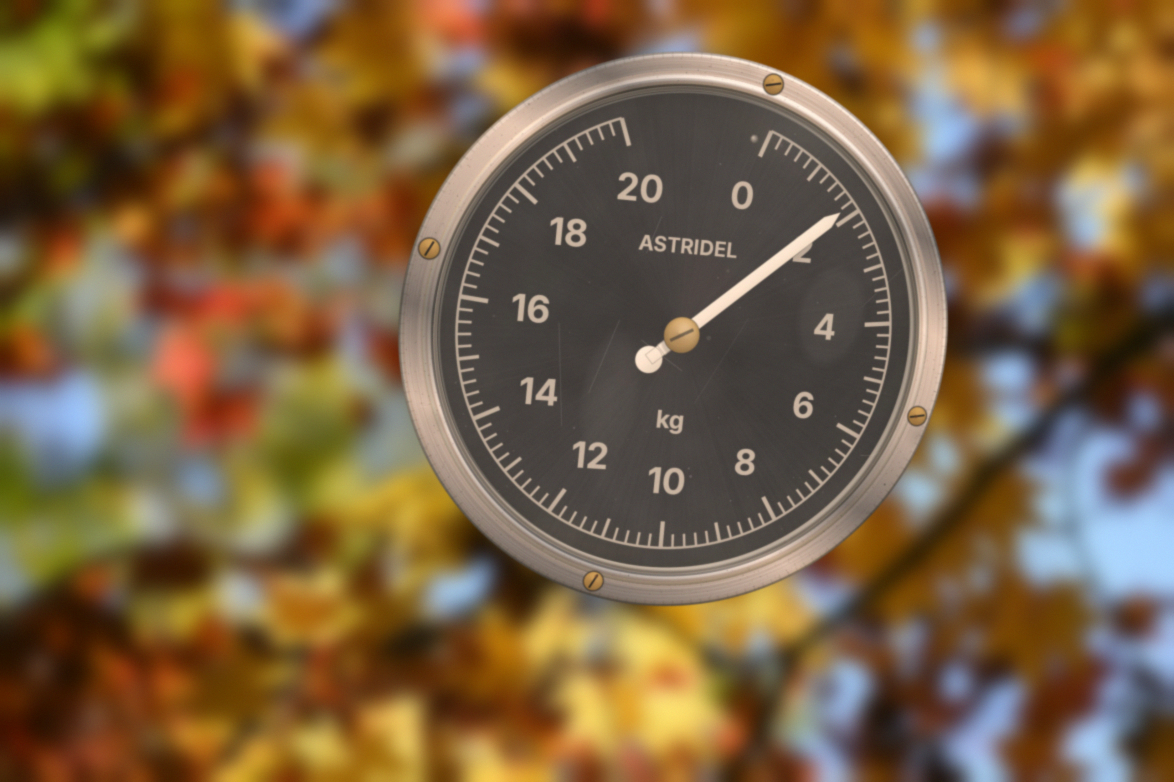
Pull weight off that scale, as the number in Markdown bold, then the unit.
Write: **1.8** kg
